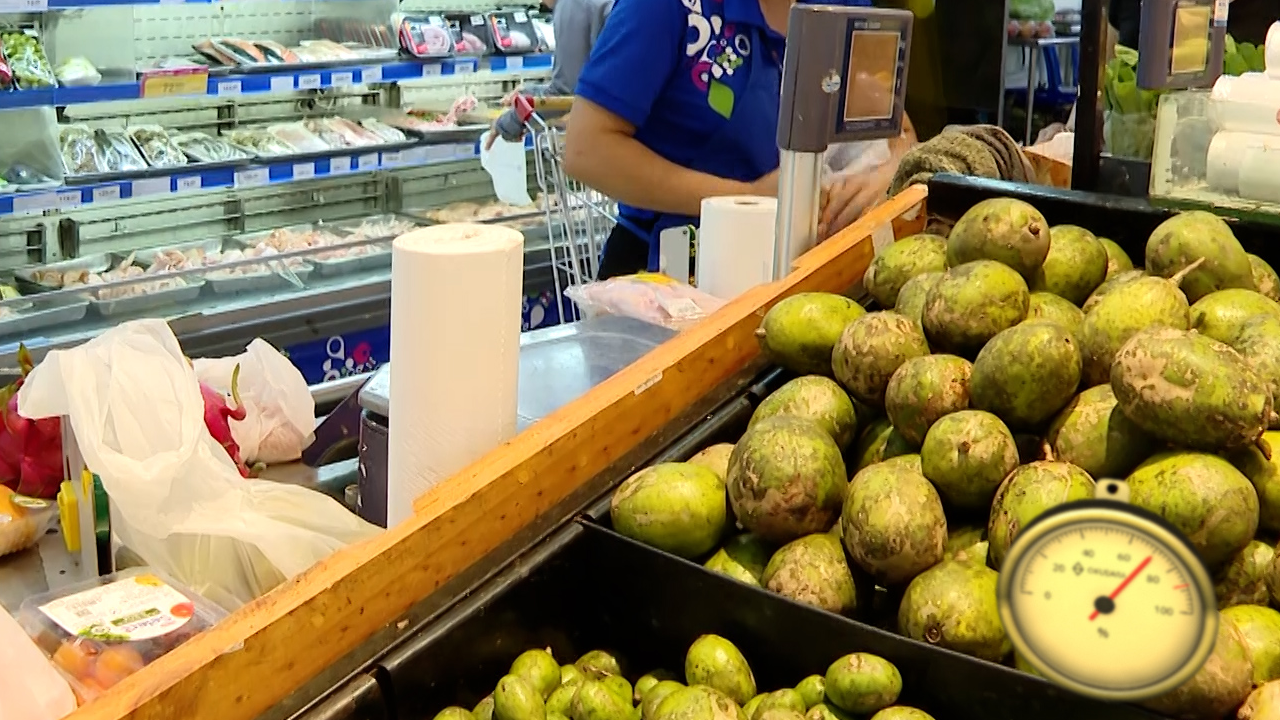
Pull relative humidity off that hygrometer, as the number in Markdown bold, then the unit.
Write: **70** %
